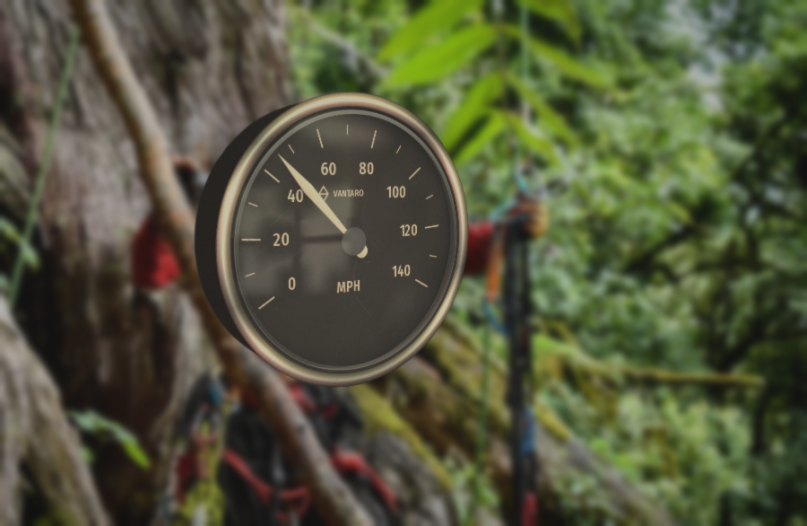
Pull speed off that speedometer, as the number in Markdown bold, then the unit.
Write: **45** mph
